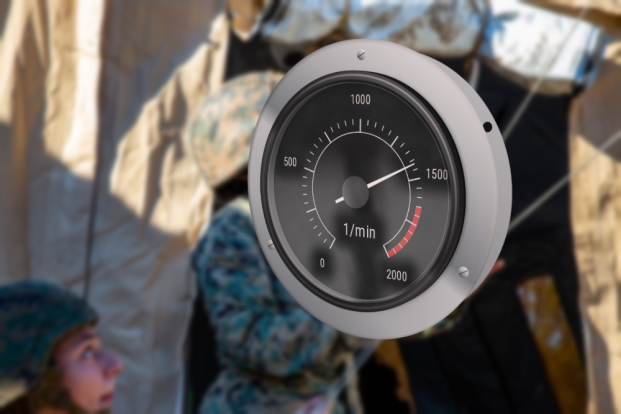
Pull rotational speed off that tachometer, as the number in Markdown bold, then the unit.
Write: **1425** rpm
